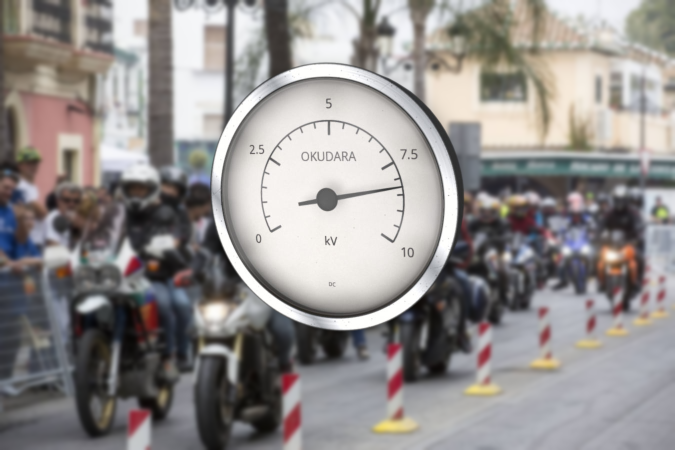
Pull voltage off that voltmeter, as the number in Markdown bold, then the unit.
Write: **8.25** kV
